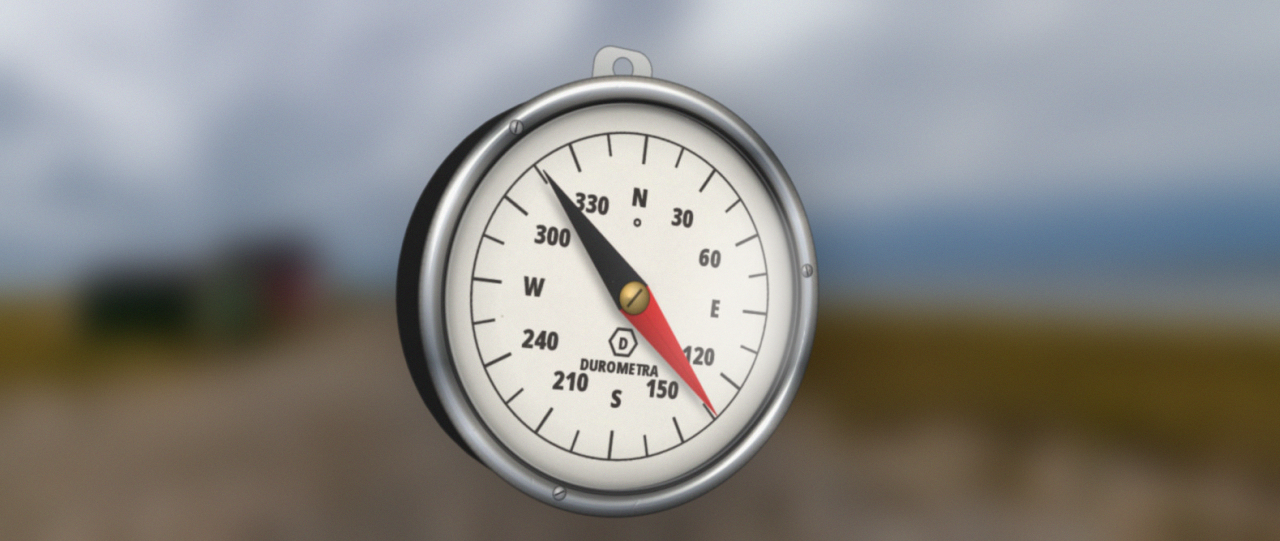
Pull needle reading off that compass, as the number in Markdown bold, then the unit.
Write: **135** °
